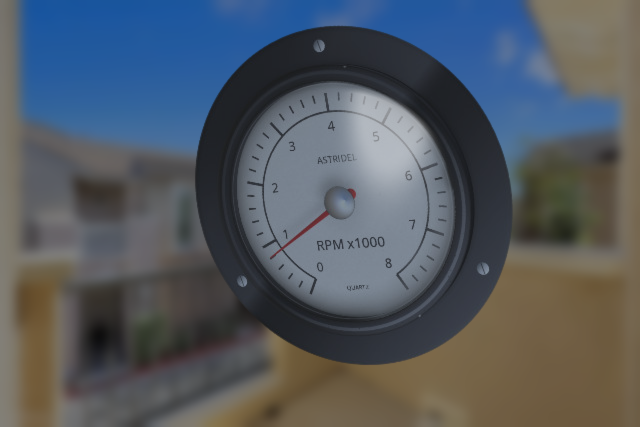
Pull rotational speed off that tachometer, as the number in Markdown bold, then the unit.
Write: **800** rpm
